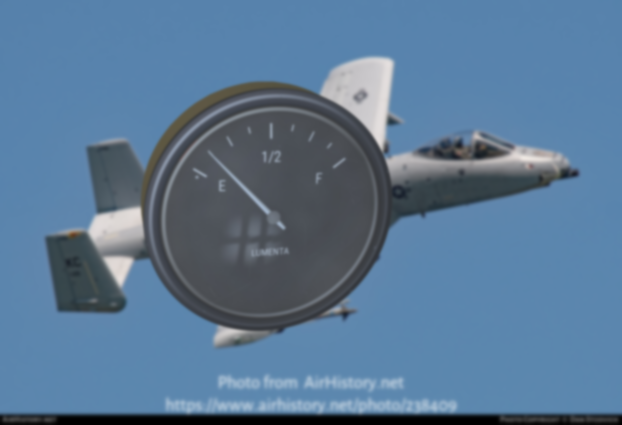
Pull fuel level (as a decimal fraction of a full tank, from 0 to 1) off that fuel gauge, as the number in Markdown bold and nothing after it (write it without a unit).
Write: **0.125**
